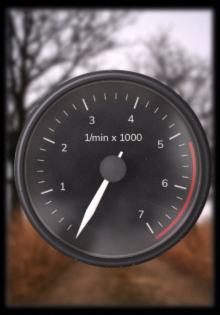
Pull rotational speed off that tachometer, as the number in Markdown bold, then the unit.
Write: **0** rpm
